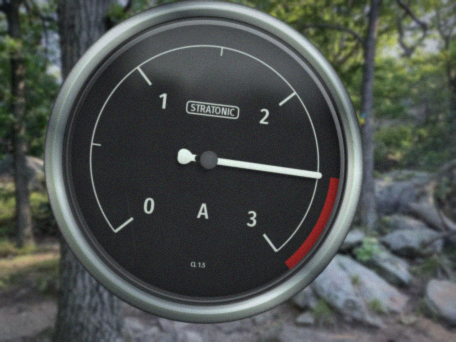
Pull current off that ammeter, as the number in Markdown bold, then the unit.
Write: **2.5** A
